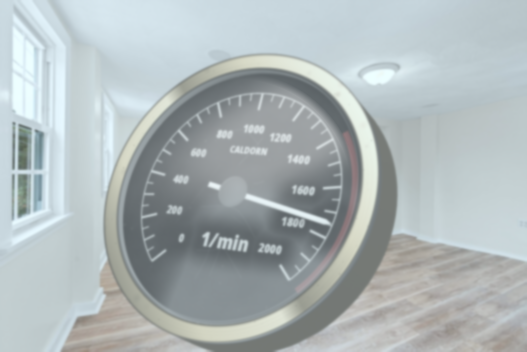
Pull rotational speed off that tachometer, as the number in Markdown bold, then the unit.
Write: **1750** rpm
